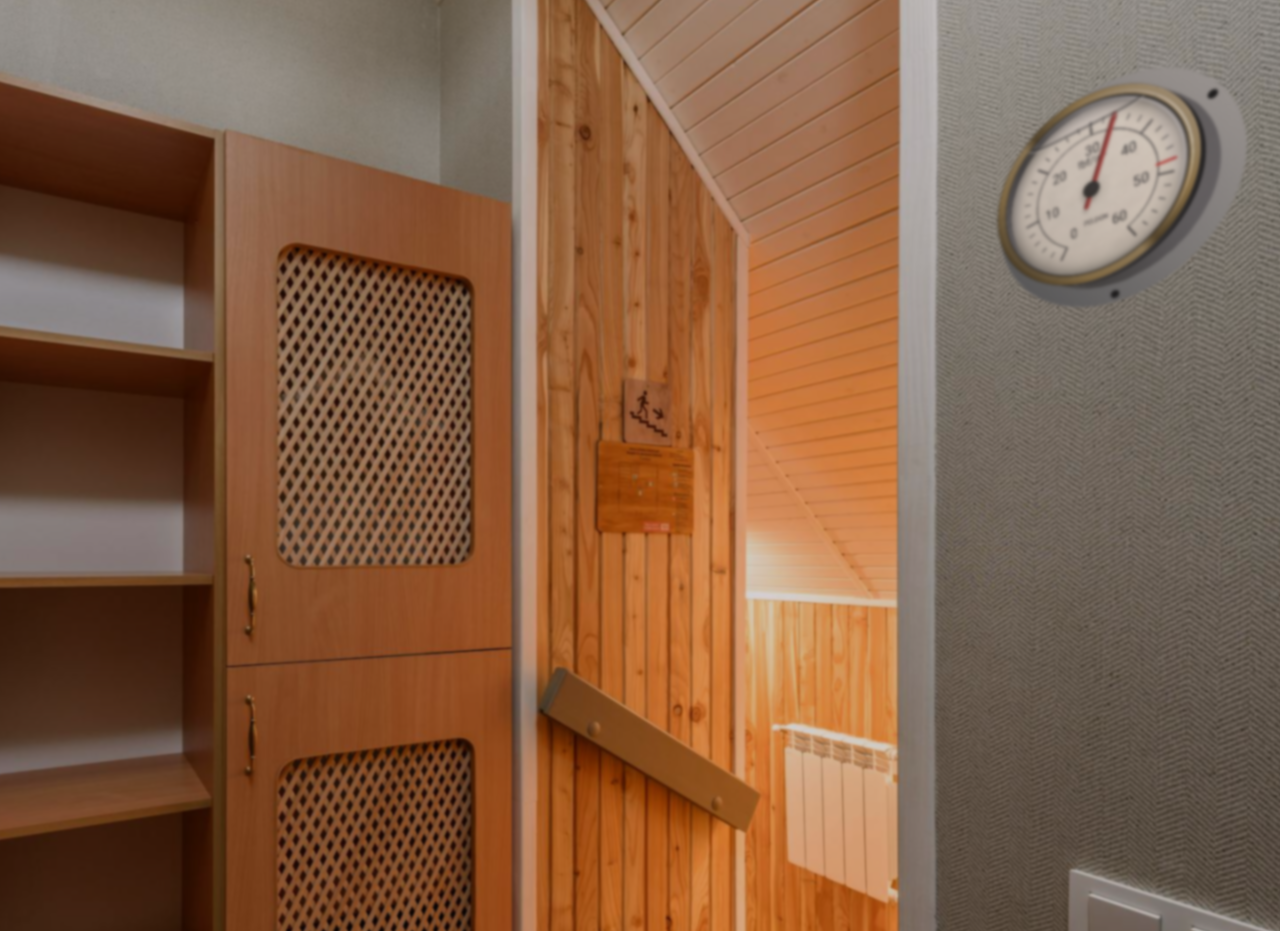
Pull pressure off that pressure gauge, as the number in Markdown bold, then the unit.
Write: **34** psi
